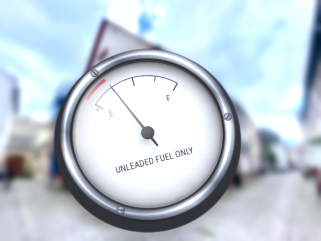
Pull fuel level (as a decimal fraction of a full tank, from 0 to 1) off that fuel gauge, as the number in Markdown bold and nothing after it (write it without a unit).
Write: **0.25**
